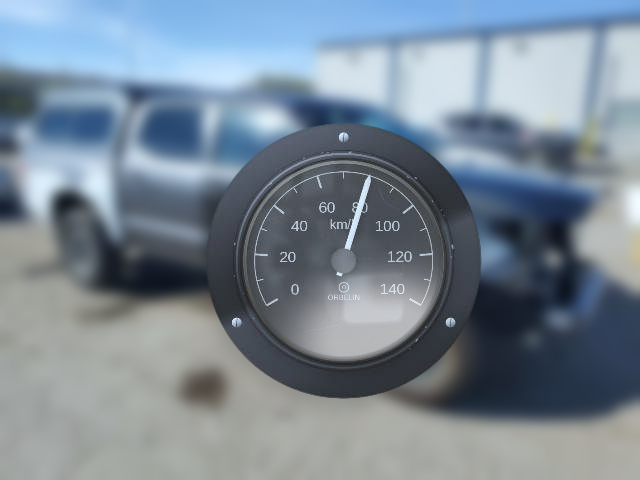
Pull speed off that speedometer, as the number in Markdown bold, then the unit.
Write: **80** km/h
